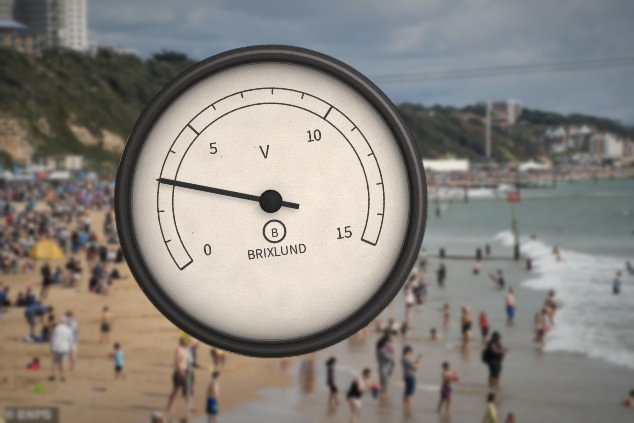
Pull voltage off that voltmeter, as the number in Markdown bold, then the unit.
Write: **3** V
